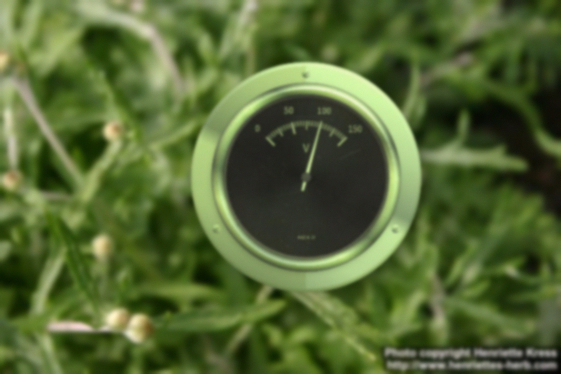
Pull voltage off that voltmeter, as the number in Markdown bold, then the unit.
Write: **100** V
